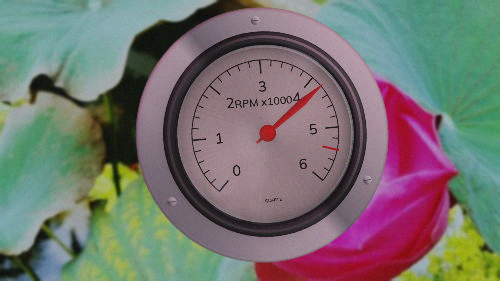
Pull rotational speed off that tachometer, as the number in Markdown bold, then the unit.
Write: **4200** rpm
